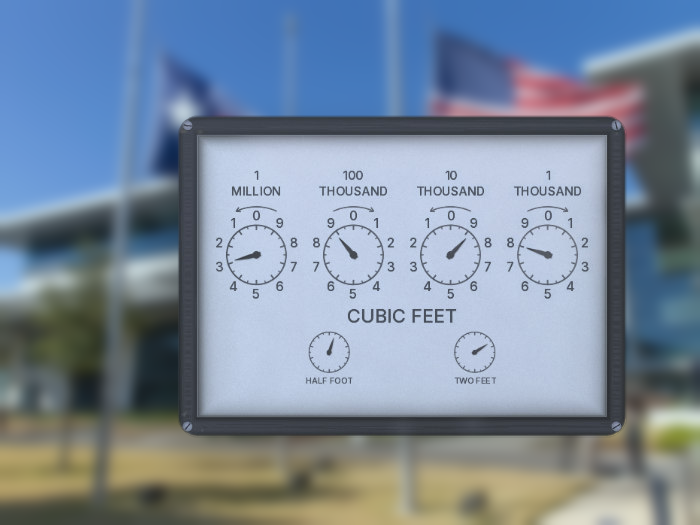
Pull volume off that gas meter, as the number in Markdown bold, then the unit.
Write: **288800** ft³
